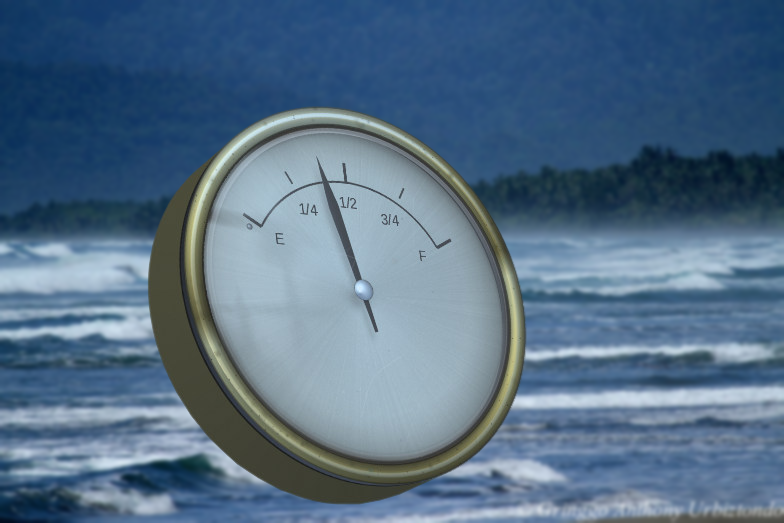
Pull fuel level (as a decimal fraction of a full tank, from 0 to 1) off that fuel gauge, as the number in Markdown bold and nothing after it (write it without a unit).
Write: **0.375**
